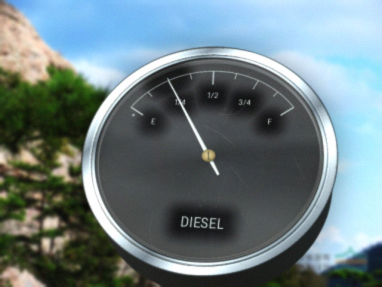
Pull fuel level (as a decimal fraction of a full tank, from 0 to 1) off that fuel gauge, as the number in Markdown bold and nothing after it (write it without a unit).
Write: **0.25**
